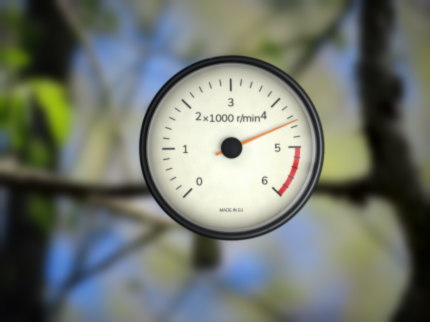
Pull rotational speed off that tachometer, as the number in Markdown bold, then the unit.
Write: **4500** rpm
